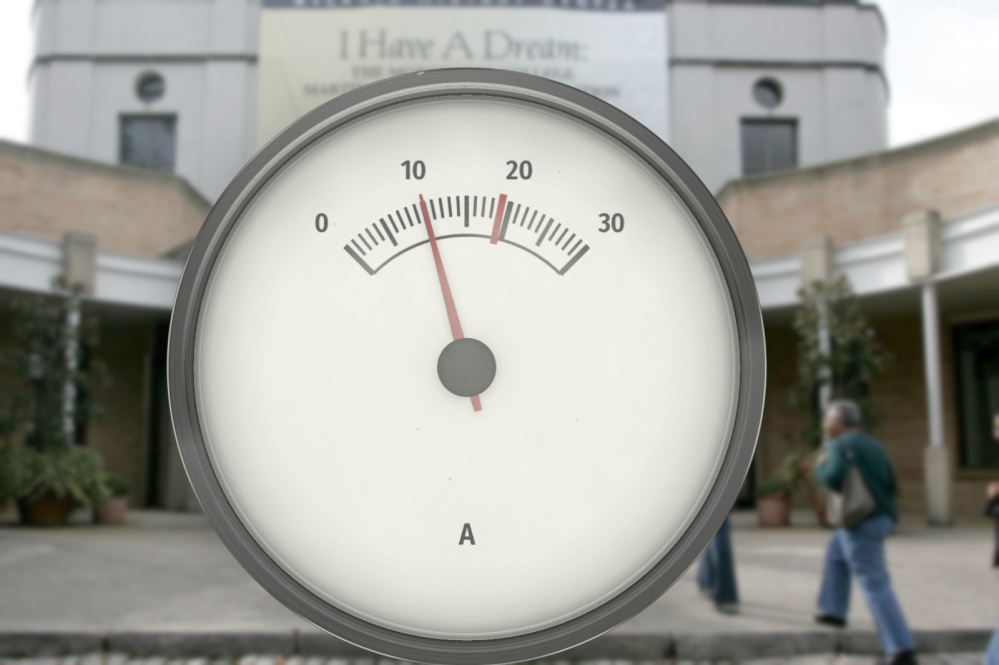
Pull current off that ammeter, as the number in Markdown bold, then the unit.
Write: **10** A
